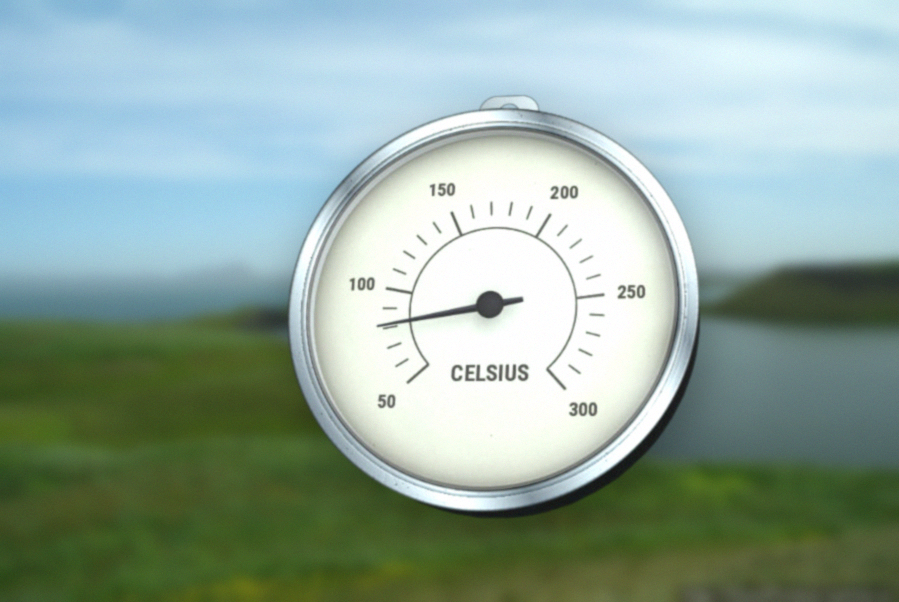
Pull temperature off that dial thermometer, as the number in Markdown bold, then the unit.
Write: **80** °C
